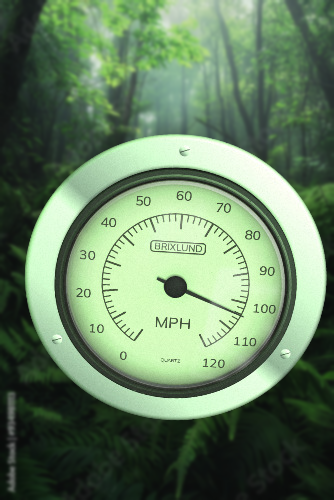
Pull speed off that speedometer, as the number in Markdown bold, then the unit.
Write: **104** mph
